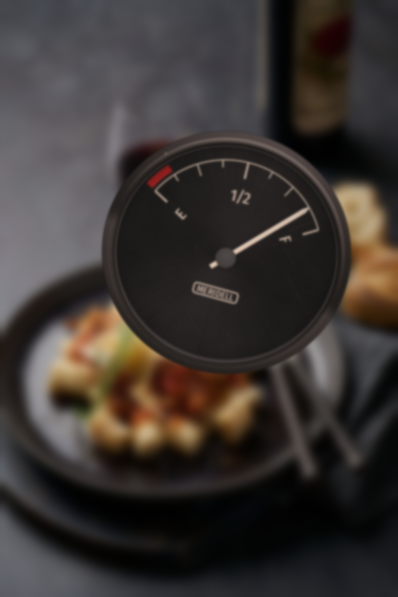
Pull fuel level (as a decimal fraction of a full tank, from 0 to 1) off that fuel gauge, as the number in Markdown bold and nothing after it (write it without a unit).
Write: **0.875**
